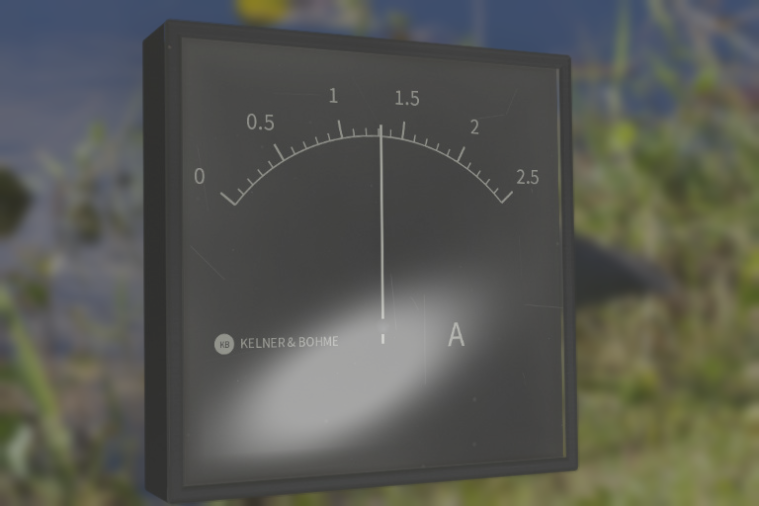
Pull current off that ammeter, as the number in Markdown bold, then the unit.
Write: **1.3** A
